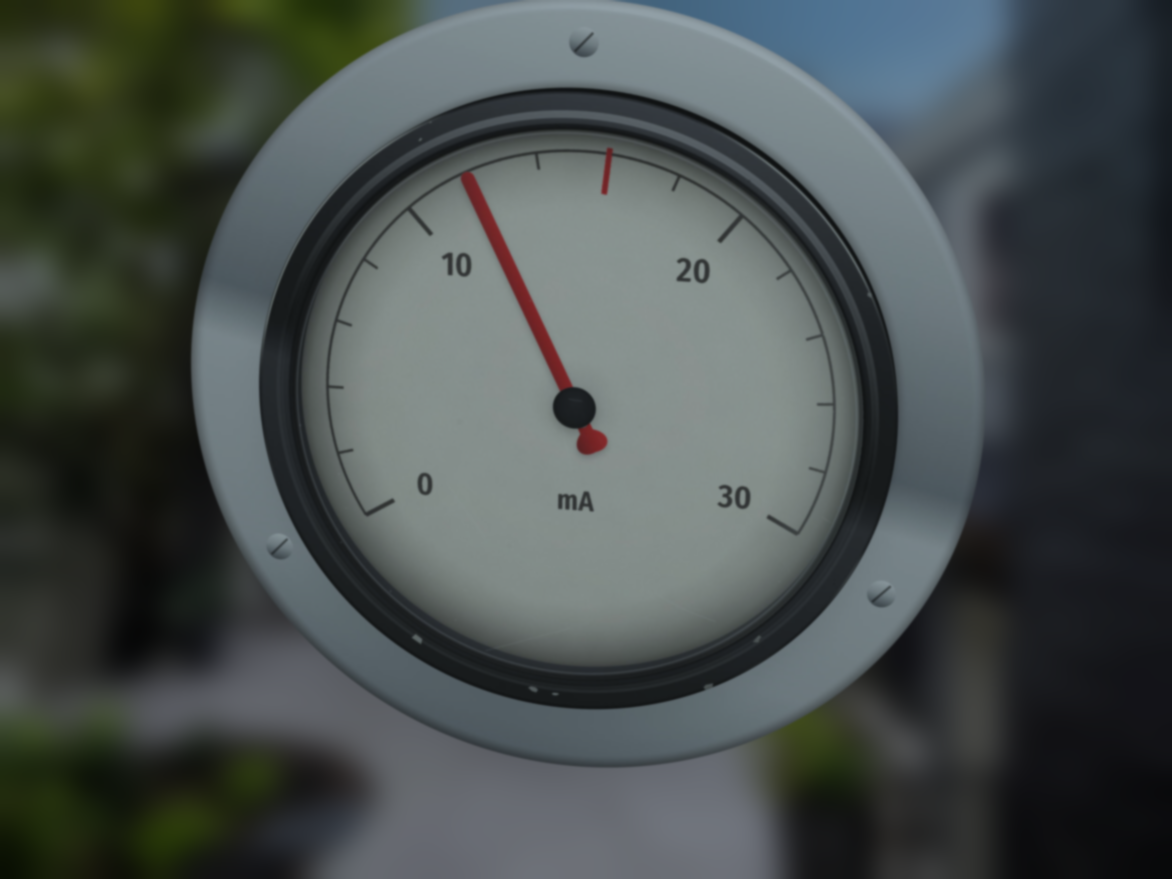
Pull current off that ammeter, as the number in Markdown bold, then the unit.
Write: **12** mA
